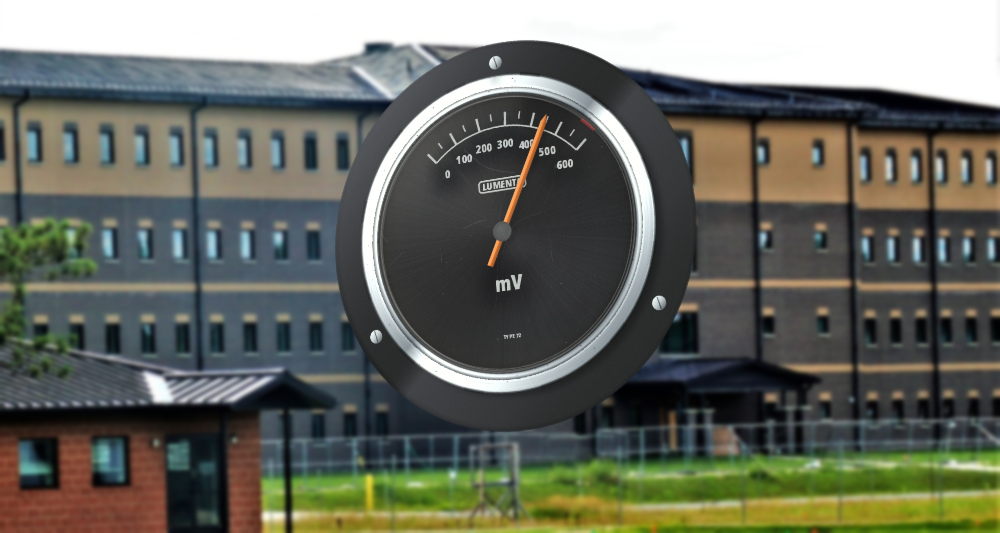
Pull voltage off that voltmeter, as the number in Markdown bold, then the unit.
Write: **450** mV
